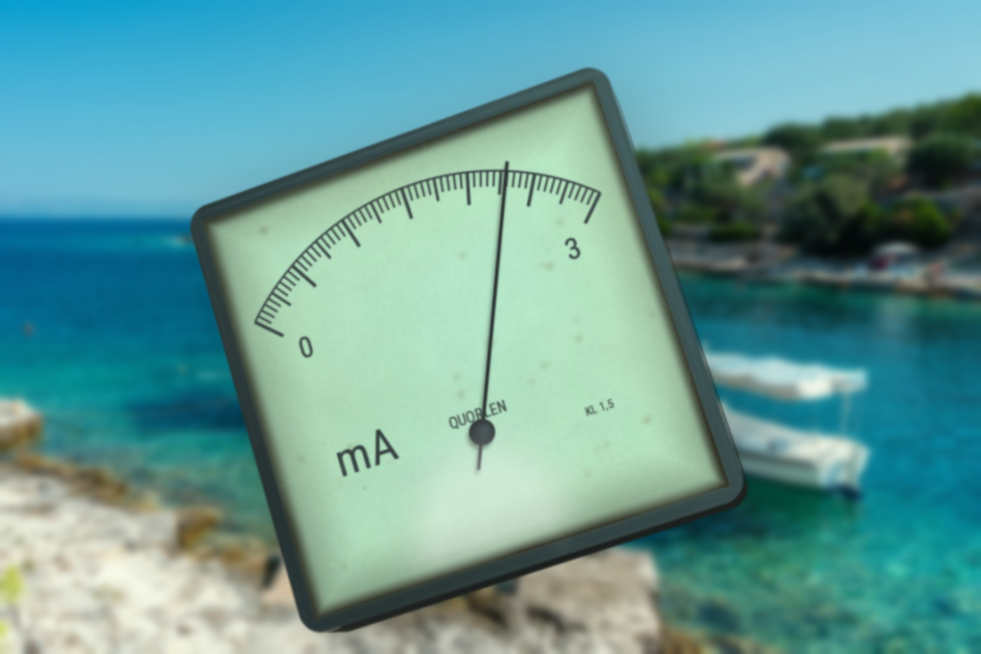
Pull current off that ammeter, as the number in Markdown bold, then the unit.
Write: **2.3** mA
